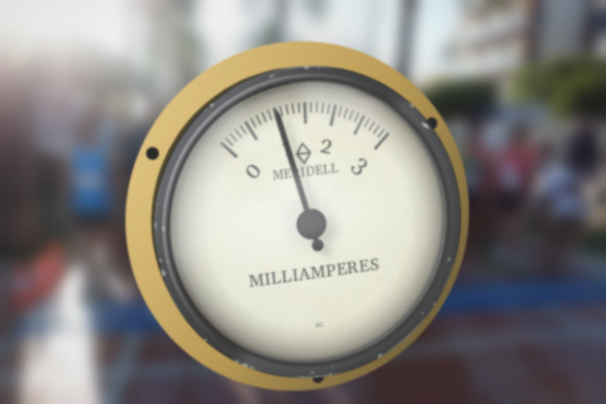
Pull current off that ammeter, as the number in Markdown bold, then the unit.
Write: **1** mA
